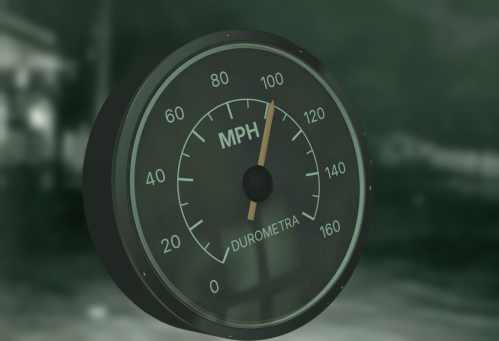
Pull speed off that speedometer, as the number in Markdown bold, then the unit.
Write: **100** mph
